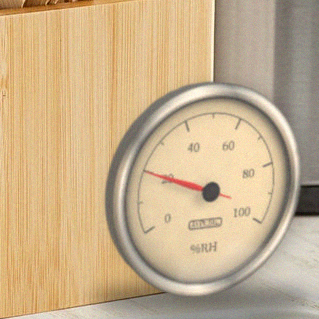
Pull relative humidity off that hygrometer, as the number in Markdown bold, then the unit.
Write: **20** %
